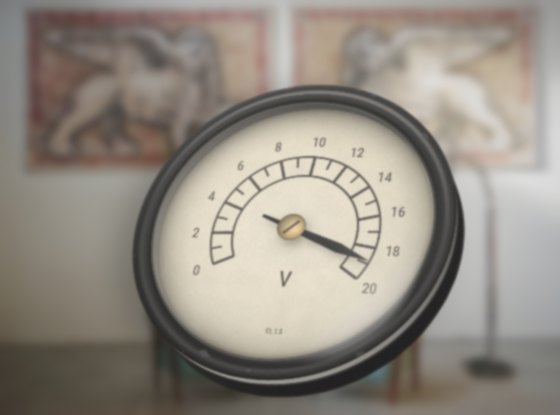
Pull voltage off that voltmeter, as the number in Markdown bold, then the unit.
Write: **19** V
